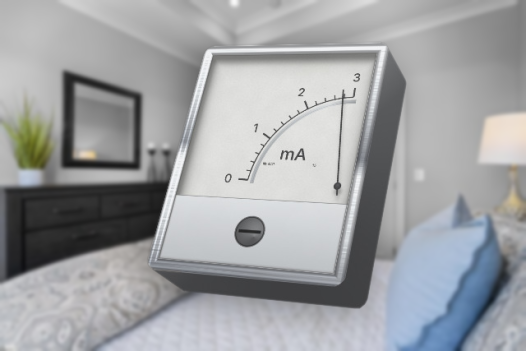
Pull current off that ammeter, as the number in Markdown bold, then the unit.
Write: **2.8** mA
